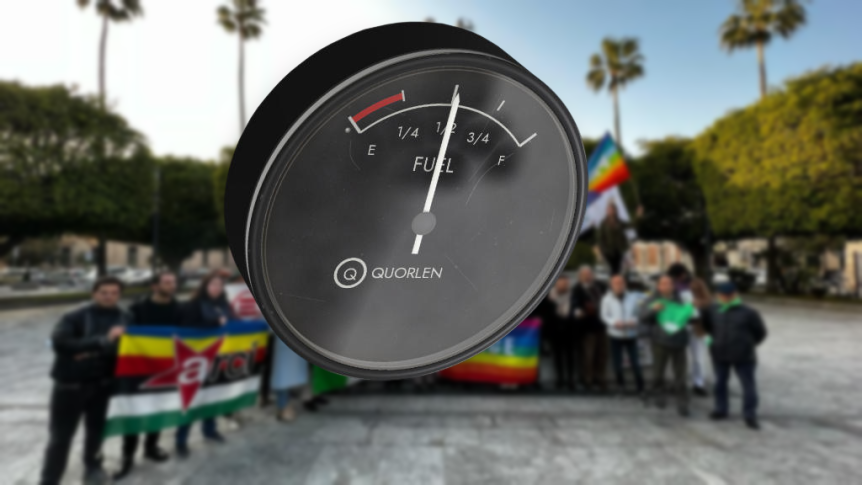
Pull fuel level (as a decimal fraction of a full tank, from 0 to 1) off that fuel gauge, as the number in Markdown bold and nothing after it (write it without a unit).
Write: **0.5**
